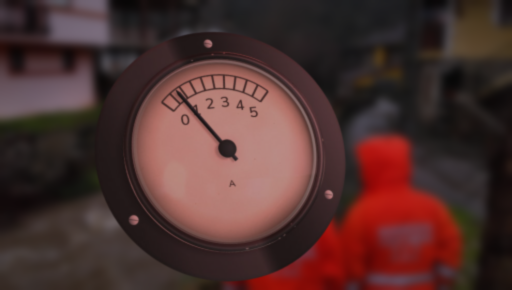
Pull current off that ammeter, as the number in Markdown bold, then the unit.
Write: **0.75** A
